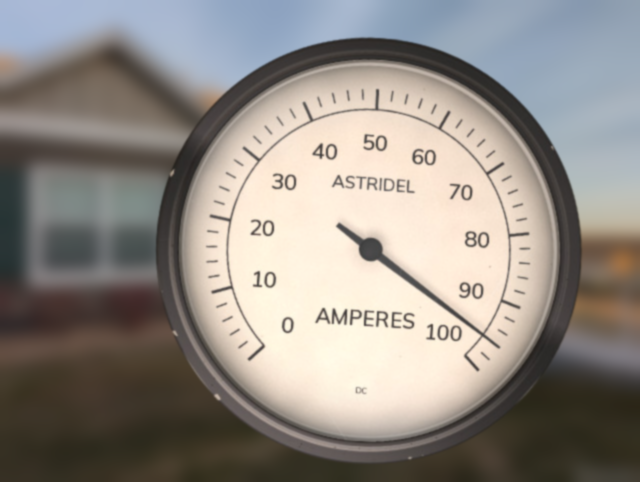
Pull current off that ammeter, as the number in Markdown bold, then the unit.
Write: **96** A
